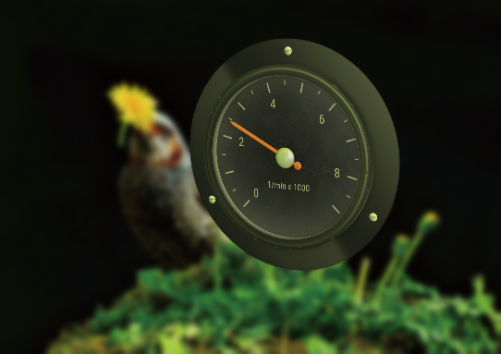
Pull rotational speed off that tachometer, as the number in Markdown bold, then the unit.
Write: **2500** rpm
